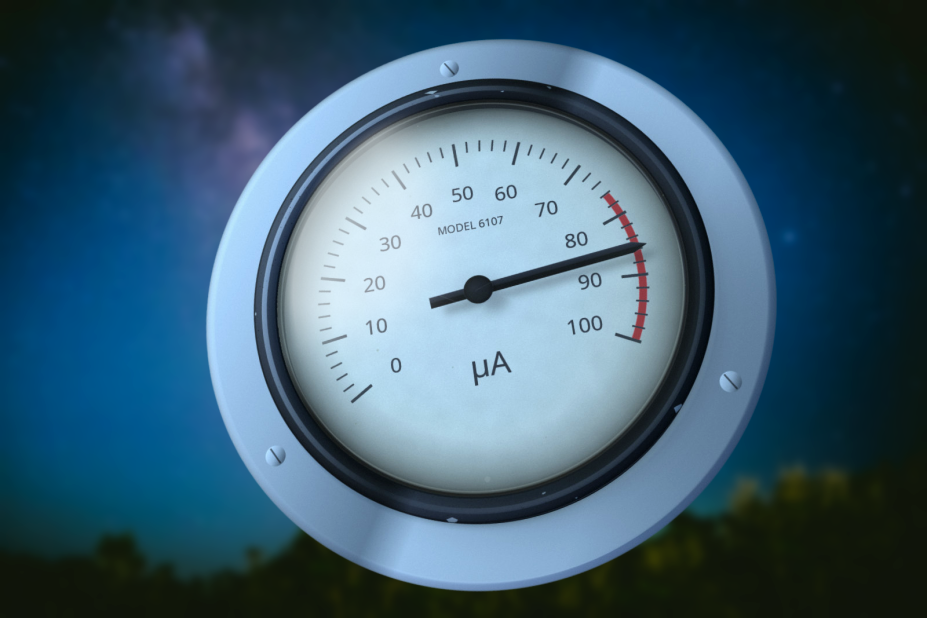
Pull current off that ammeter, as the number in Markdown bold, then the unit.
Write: **86** µA
